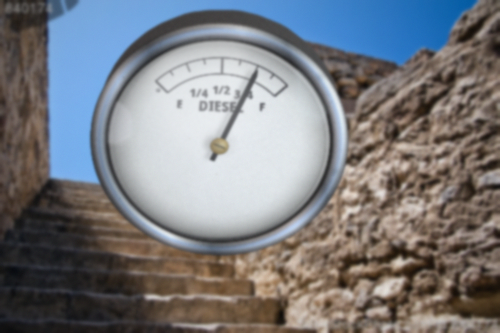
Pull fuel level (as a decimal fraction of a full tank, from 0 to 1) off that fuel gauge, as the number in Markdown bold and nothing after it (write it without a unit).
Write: **0.75**
